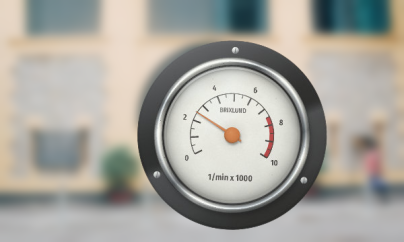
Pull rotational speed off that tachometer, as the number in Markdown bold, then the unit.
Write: **2500** rpm
